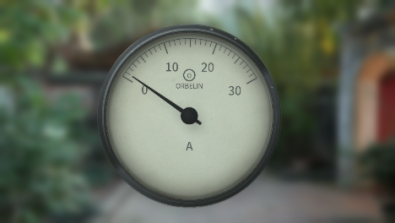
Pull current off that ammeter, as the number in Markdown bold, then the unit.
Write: **1** A
